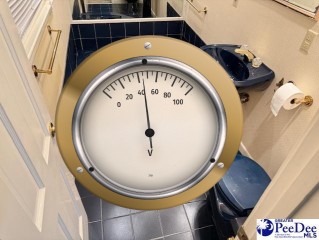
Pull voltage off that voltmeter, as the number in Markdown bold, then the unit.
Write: **45** V
